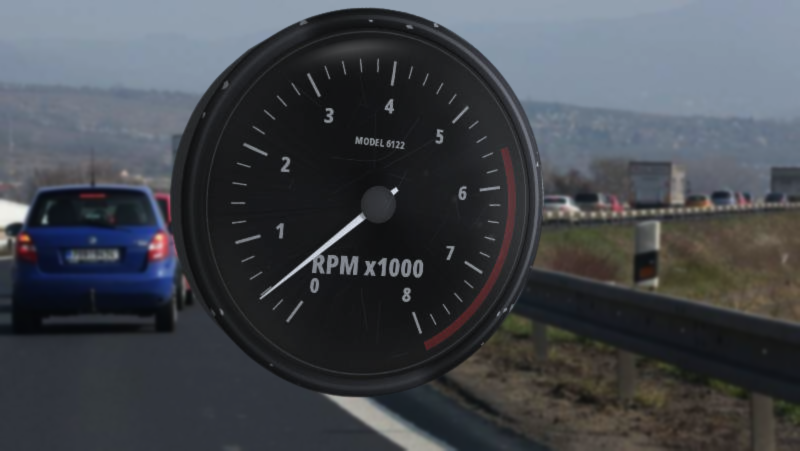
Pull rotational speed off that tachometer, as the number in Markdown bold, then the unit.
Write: **400** rpm
